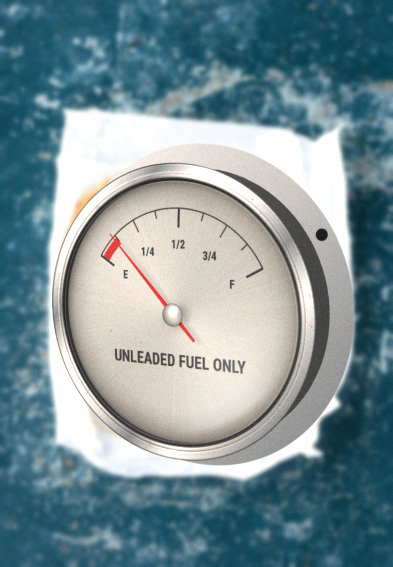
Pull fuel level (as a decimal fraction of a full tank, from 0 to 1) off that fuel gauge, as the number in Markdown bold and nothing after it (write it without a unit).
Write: **0.125**
